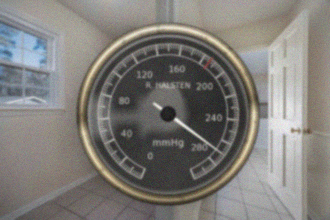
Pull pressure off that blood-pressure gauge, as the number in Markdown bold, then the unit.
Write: **270** mmHg
